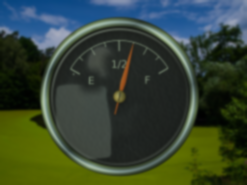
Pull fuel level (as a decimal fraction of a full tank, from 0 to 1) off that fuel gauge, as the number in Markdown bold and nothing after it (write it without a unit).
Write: **0.625**
